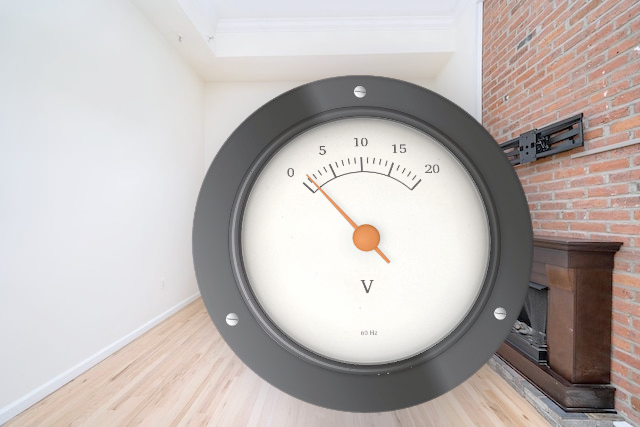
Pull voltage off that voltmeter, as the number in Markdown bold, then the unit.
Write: **1** V
